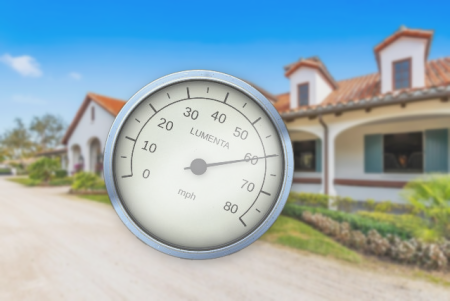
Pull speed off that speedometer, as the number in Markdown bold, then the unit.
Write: **60** mph
